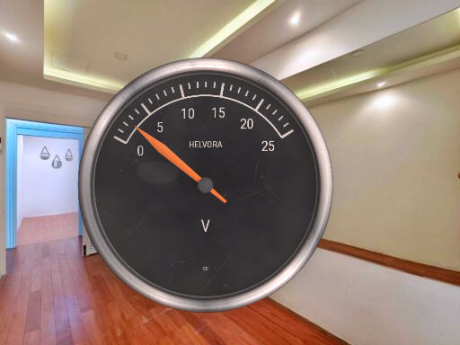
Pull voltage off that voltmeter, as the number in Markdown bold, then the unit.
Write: **2.5** V
